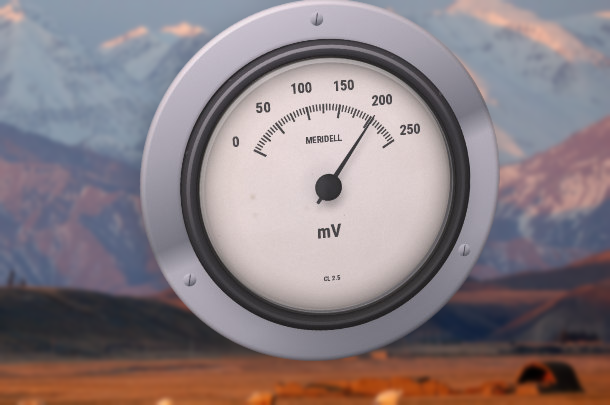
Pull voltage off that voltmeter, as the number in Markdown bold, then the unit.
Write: **200** mV
